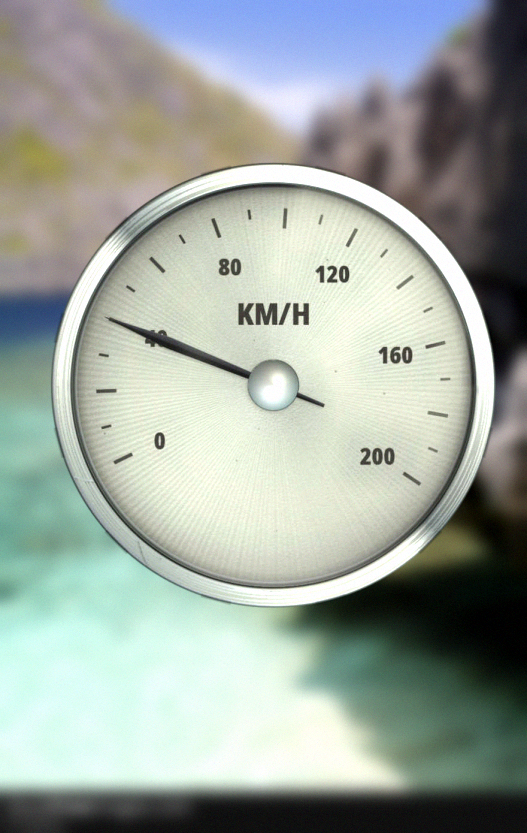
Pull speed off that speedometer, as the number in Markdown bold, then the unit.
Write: **40** km/h
